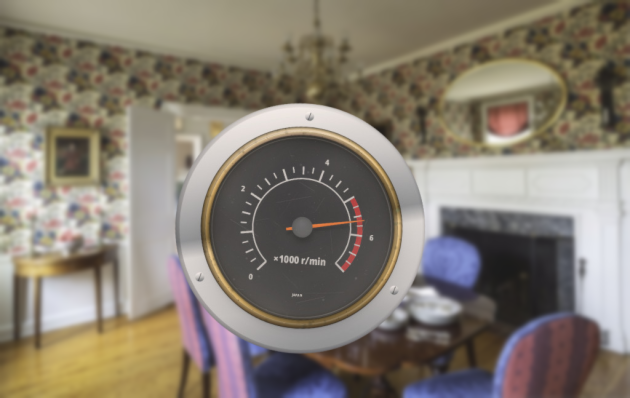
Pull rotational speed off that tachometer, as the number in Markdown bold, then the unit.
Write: **5625** rpm
